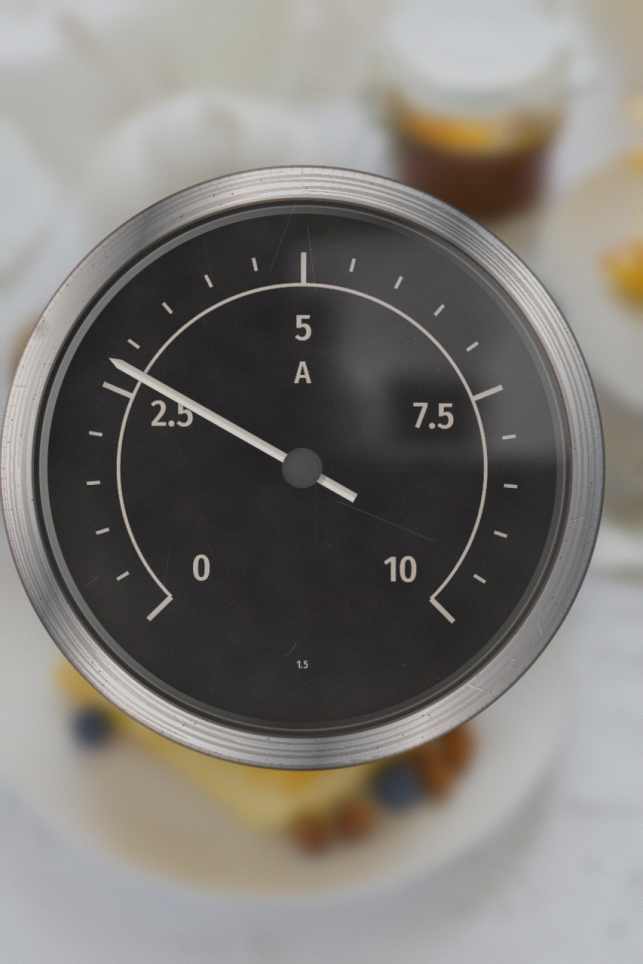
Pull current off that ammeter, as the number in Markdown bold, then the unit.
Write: **2.75** A
